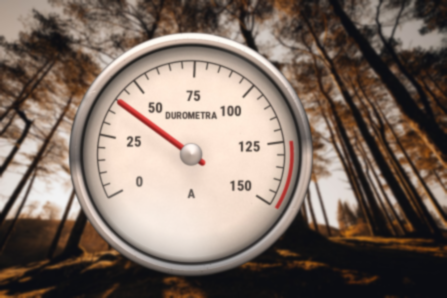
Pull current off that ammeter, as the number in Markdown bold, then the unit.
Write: **40** A
